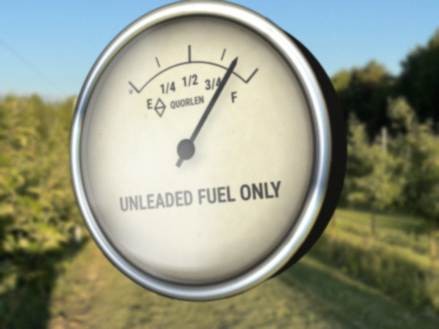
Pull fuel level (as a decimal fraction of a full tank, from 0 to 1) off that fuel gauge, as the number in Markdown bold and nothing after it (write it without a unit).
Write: **0.875**
